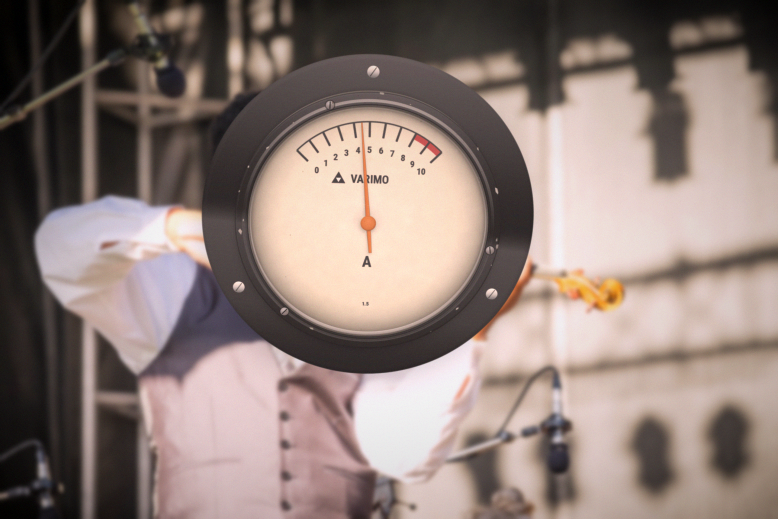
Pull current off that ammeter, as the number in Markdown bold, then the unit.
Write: **4.5** A
